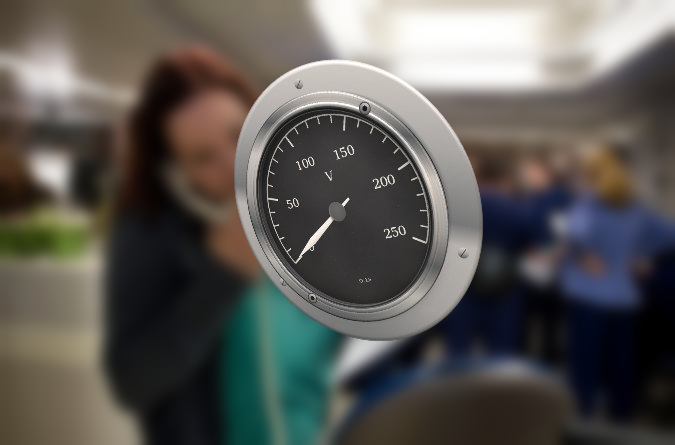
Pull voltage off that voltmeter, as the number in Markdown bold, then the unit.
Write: **0** V
